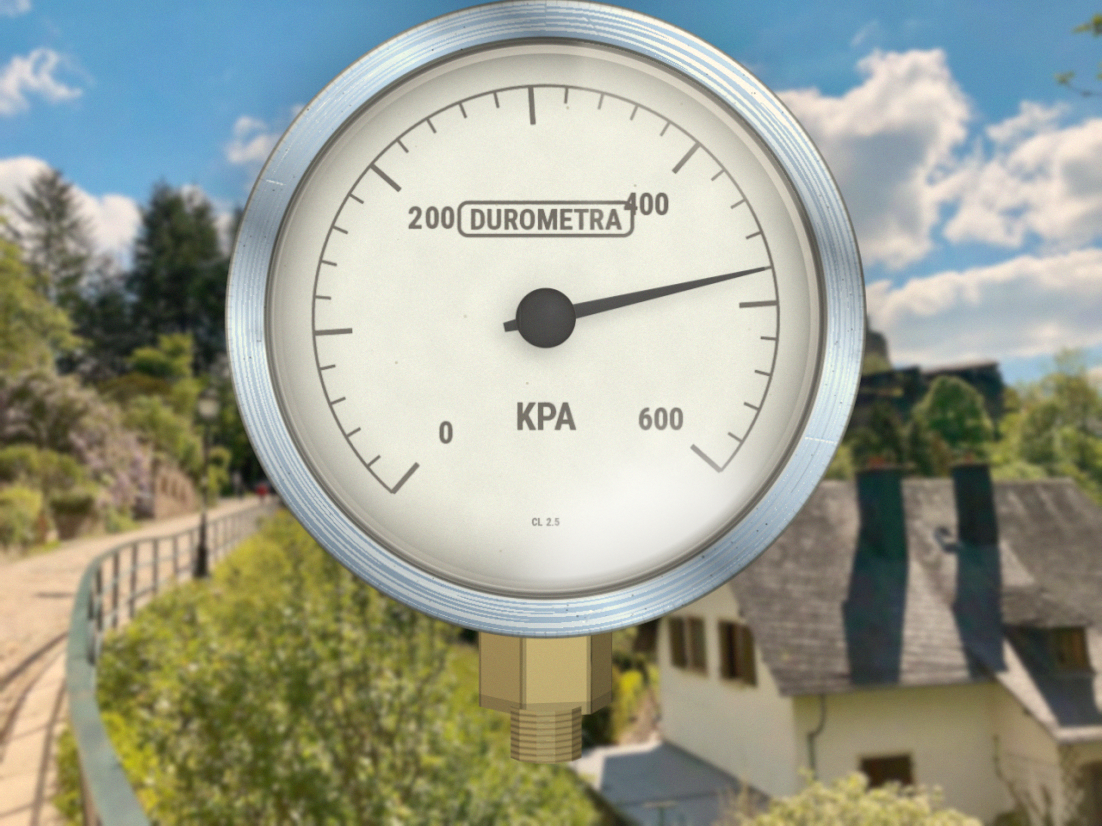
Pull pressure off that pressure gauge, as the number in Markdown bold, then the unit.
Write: **480** kPa
